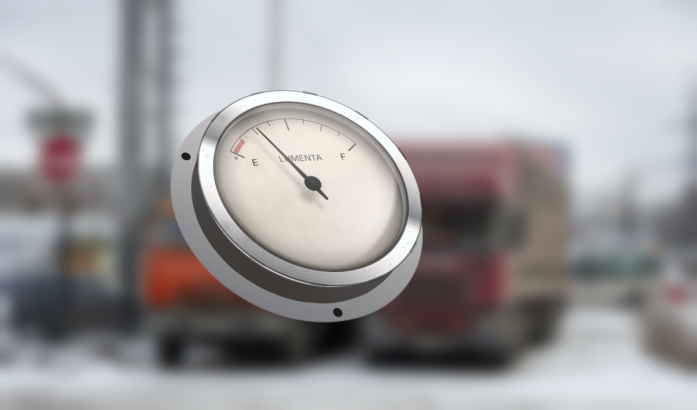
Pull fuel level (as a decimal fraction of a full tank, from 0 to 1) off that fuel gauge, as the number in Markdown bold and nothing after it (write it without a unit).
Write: **0.25**
